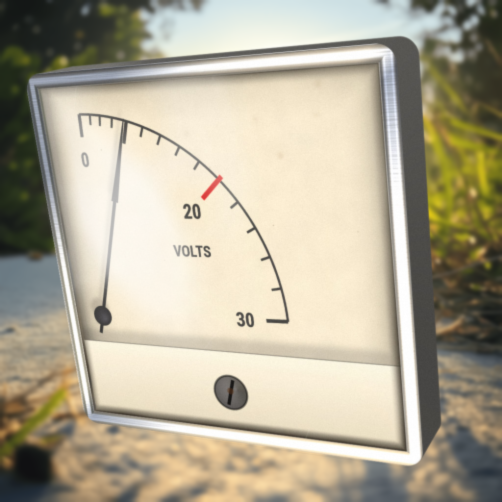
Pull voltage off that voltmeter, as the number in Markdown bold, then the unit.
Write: **10** V
